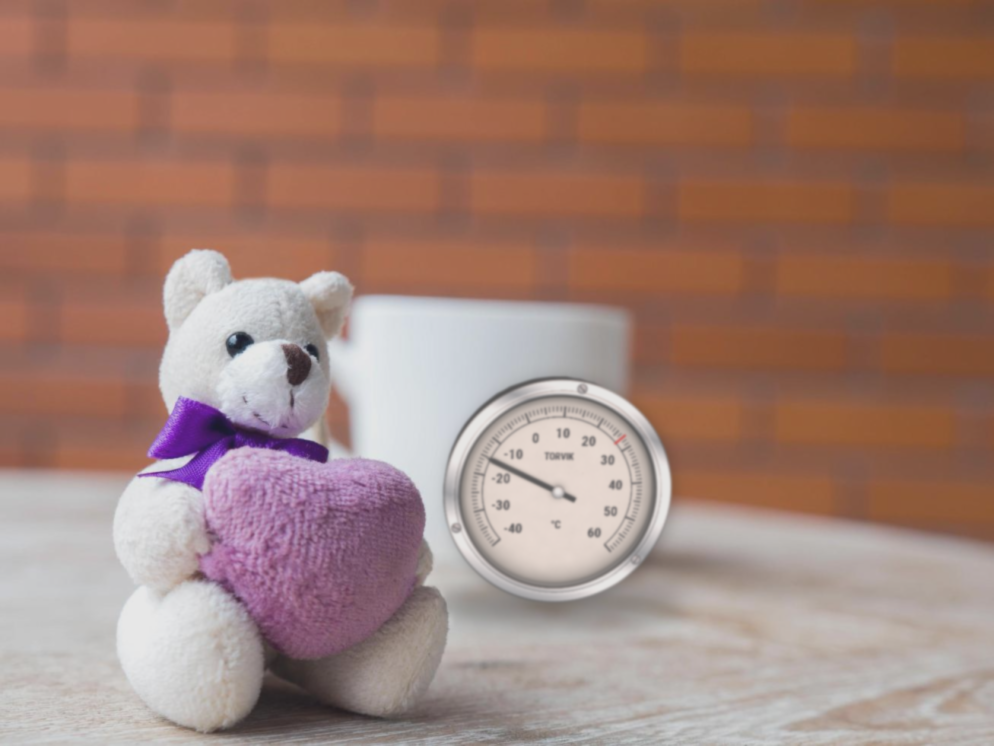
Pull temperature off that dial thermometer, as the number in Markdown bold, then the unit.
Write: **-15** °C
